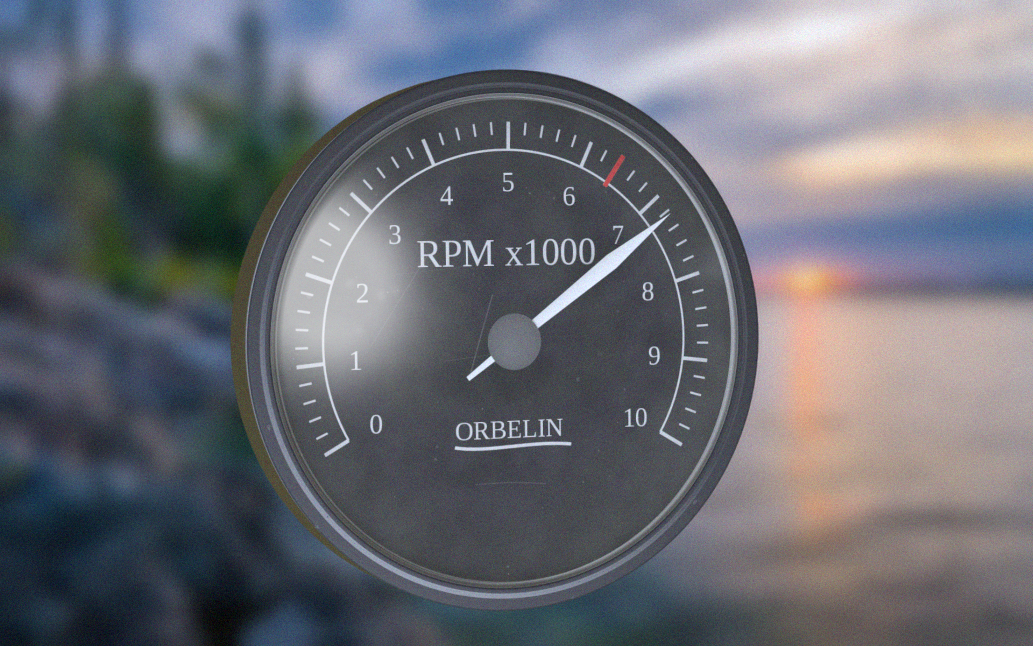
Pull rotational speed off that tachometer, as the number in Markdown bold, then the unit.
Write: **7200** rpm
